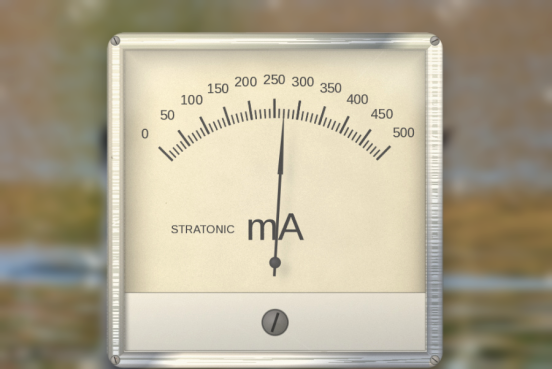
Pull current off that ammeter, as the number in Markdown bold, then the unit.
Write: **270** mA
